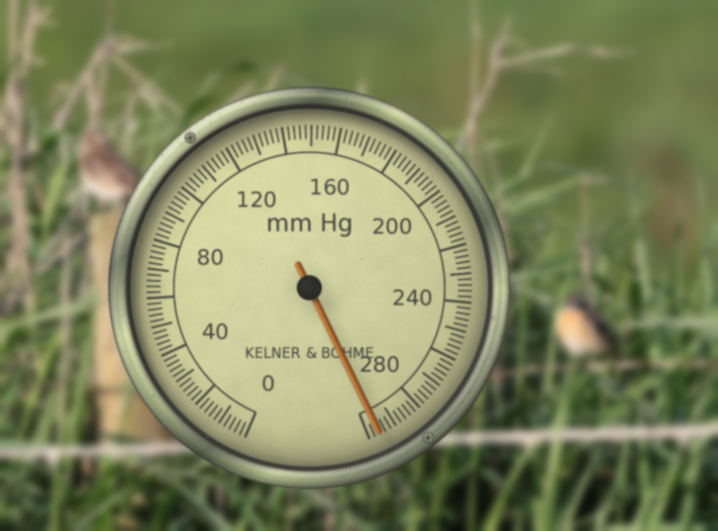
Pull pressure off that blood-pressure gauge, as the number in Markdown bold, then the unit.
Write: **296** mmHg
